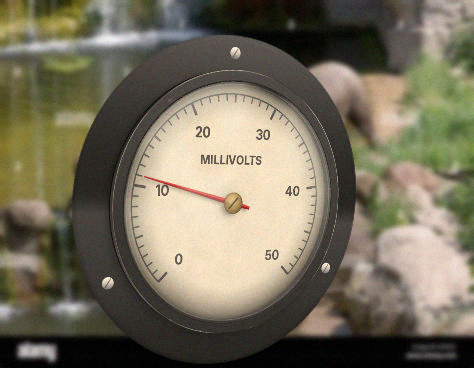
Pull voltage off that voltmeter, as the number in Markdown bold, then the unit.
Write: **11** mV
